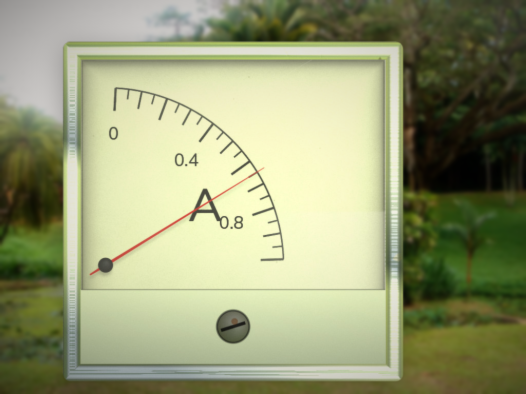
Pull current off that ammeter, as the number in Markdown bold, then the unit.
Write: **0.65** A
